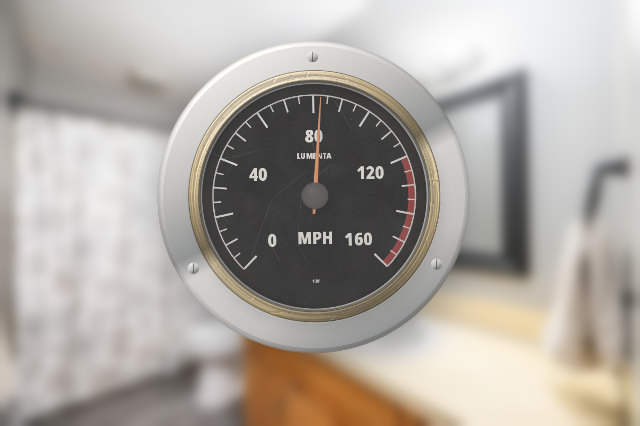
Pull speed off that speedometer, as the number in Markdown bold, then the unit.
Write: **82.5** mph
